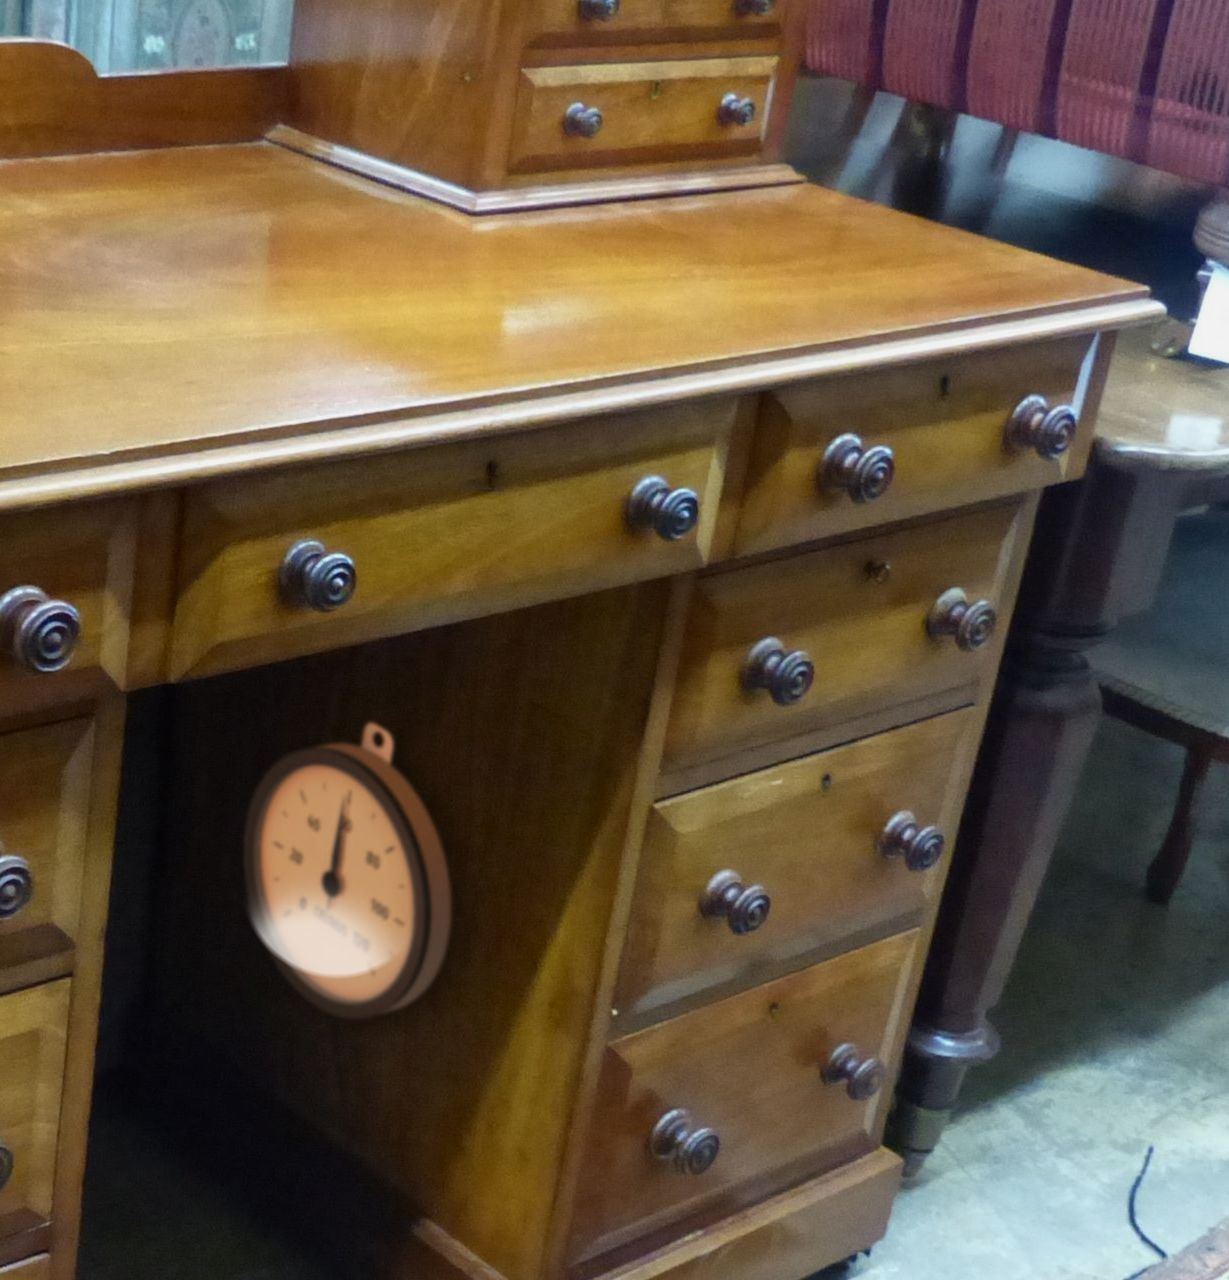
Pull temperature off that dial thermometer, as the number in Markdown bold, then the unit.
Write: **60** °C
